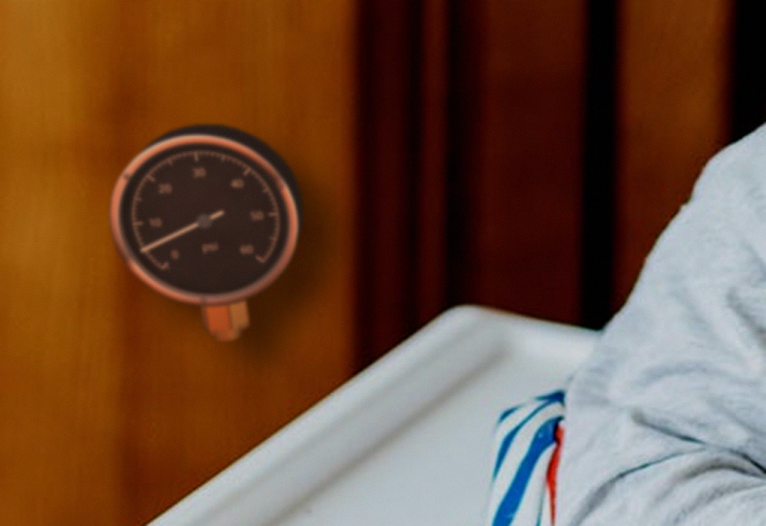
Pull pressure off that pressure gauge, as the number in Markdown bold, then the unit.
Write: **5** psi
